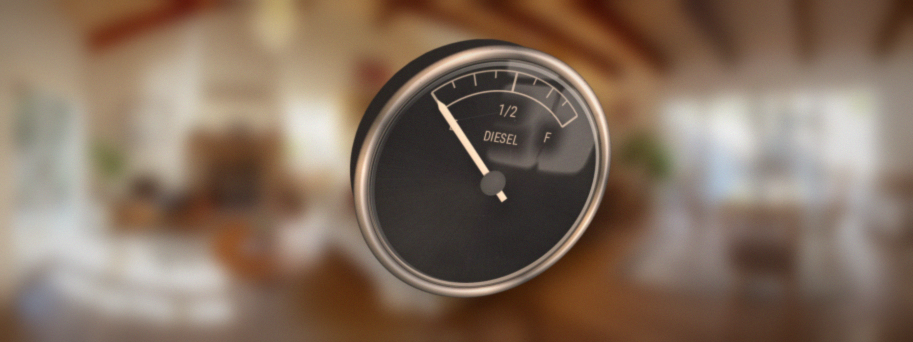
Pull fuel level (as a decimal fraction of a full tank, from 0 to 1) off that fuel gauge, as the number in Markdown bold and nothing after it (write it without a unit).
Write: **0**
